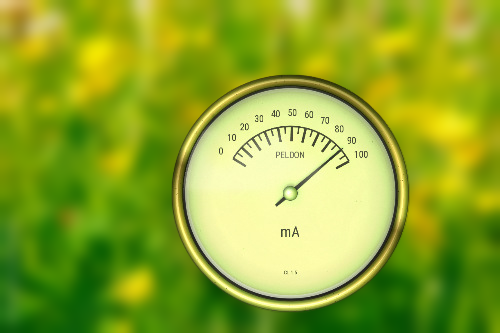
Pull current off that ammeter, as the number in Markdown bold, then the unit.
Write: **90** mA
